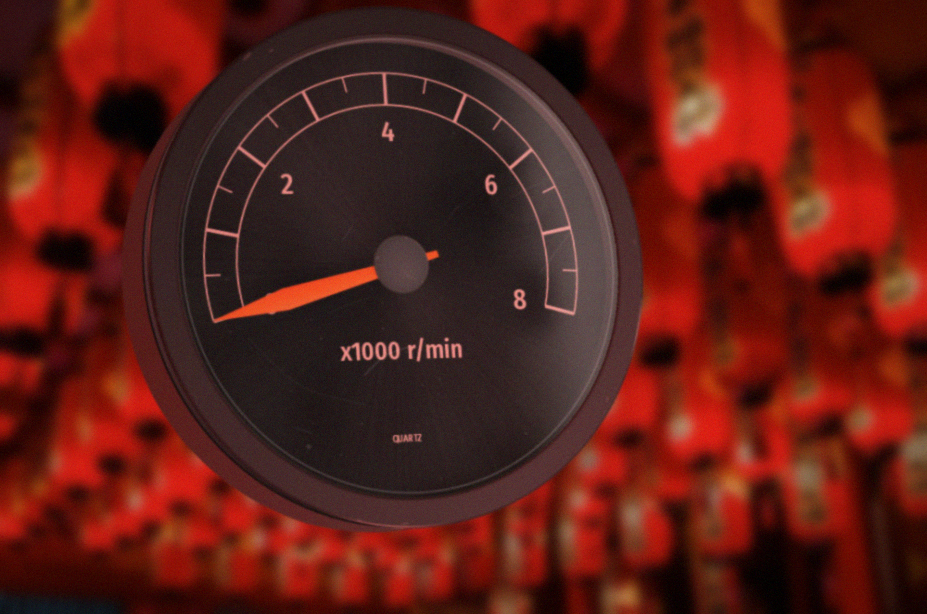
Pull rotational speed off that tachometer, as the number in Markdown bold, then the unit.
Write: **0** rpm
